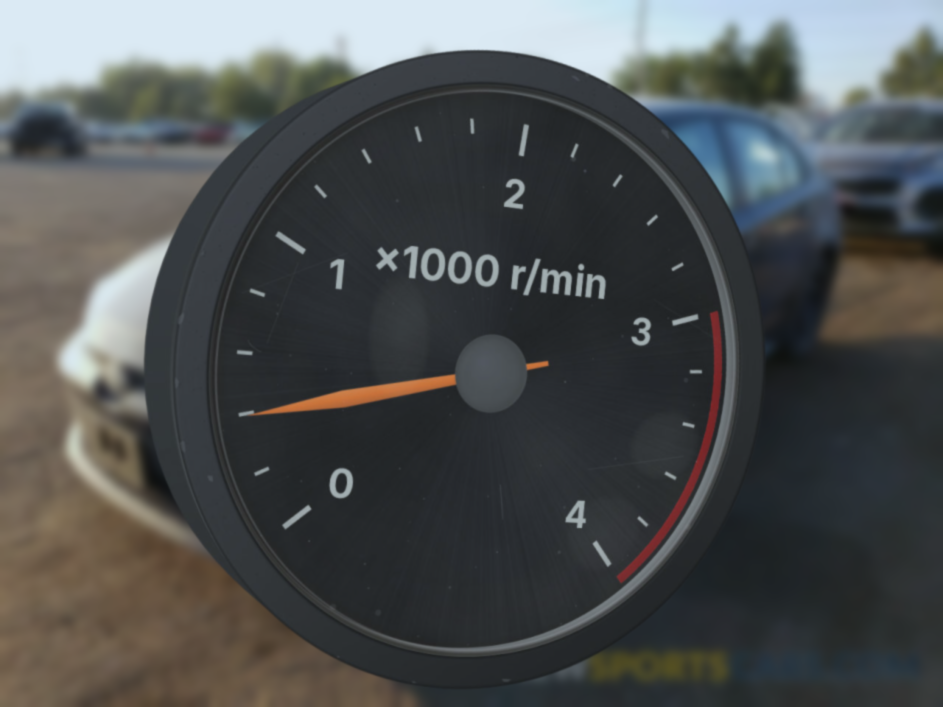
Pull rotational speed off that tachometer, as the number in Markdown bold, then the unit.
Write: **400** rpm
